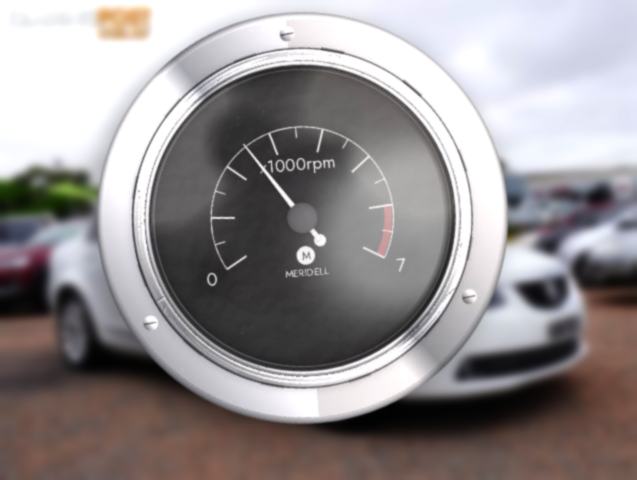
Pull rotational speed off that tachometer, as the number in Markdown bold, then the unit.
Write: **2500** rpm
